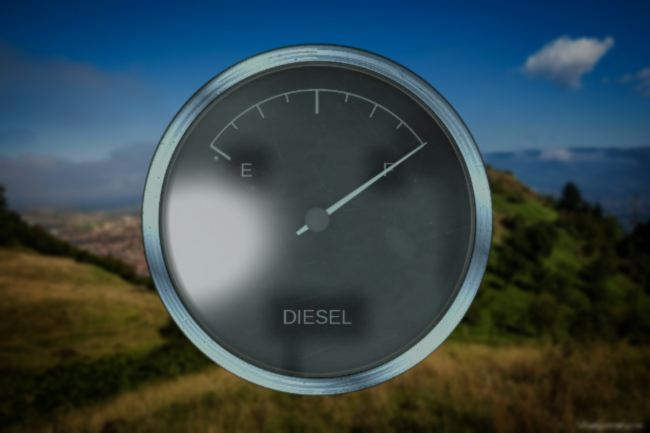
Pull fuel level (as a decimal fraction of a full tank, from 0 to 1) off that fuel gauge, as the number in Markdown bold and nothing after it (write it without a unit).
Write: **1**
